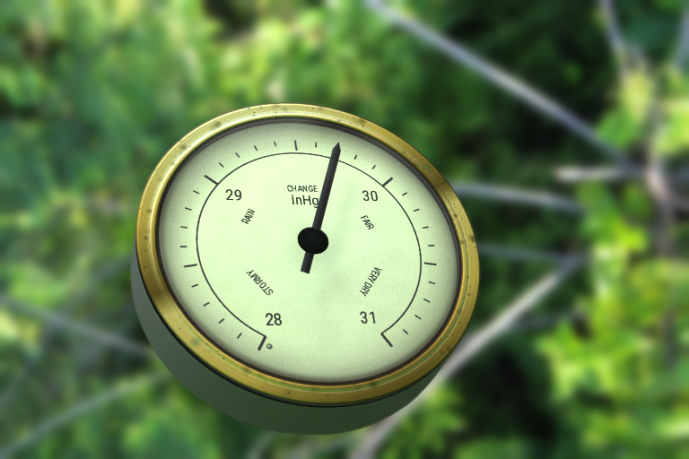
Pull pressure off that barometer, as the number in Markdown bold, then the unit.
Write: **29.7** inHg
